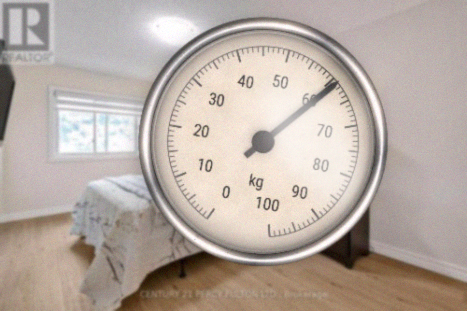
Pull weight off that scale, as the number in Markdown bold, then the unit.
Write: **61** kg
